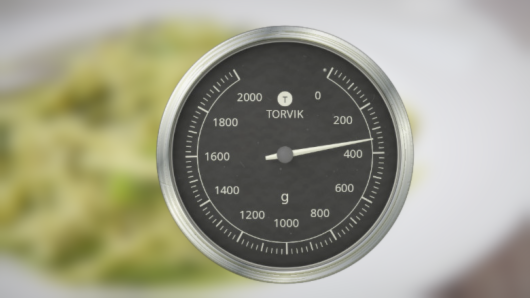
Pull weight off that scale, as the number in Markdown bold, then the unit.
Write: **340** g
